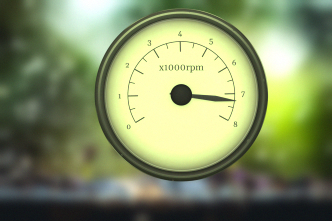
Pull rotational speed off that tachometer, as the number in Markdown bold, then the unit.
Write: **7250** rpm
